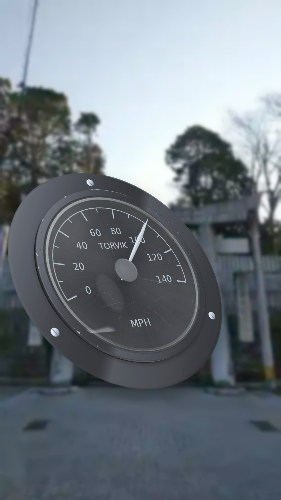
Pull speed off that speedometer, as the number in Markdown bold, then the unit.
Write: **100** mph
